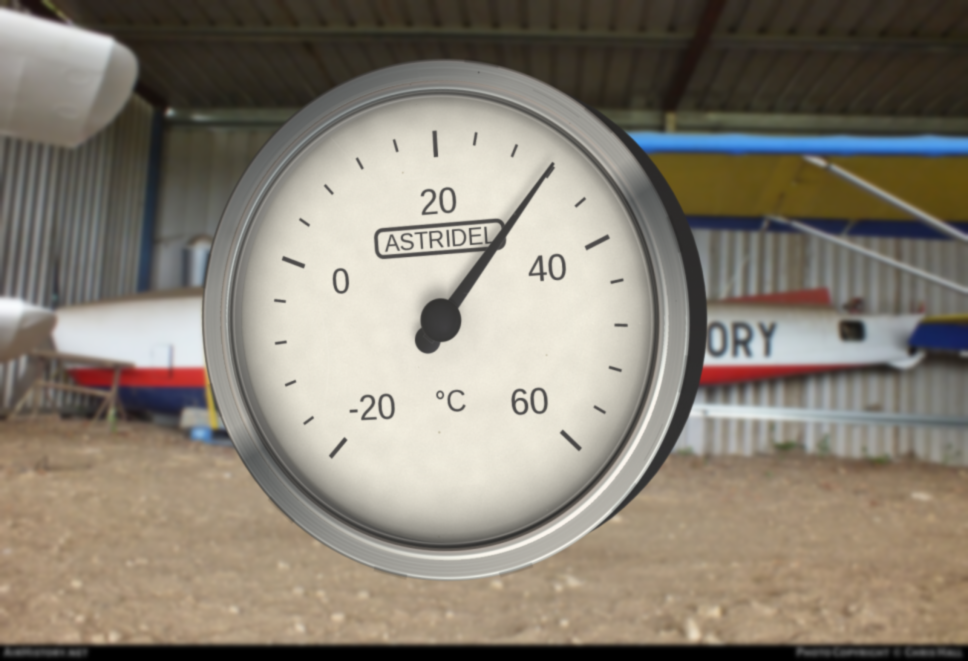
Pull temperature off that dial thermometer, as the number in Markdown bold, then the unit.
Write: **32** °C
